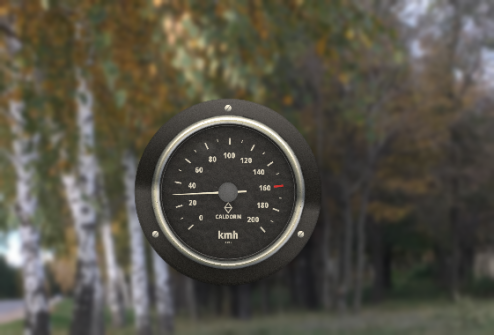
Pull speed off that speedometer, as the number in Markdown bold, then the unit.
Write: **30** km/h
